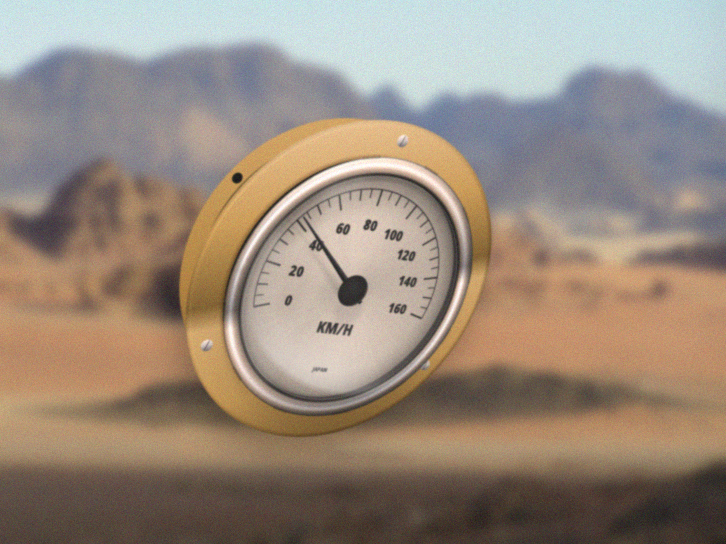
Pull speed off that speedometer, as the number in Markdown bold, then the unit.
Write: **42.5** km/h
